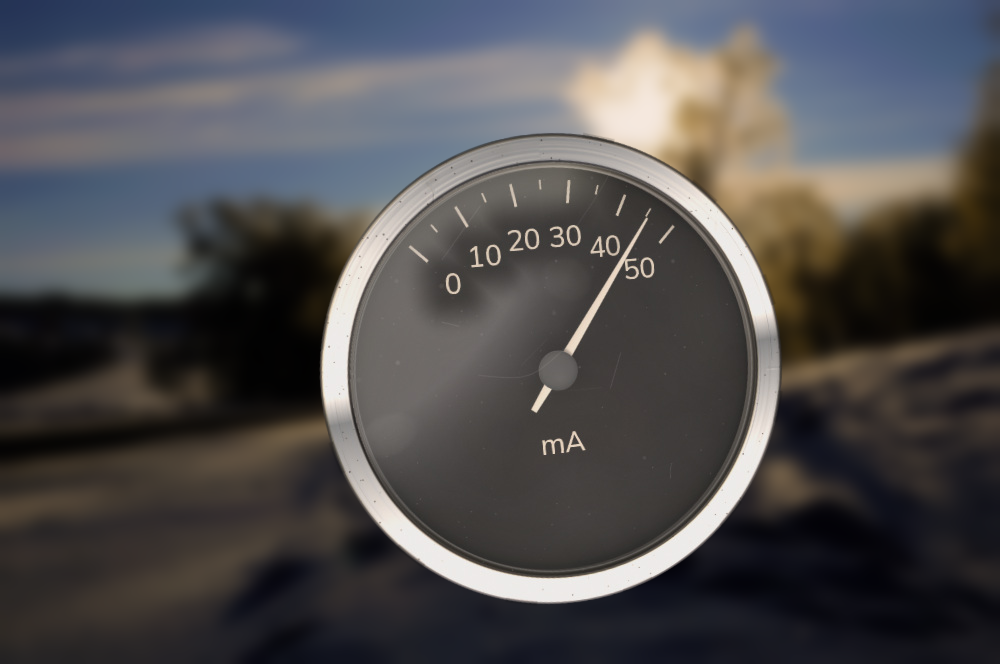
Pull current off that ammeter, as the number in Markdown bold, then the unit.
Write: **45** mA
